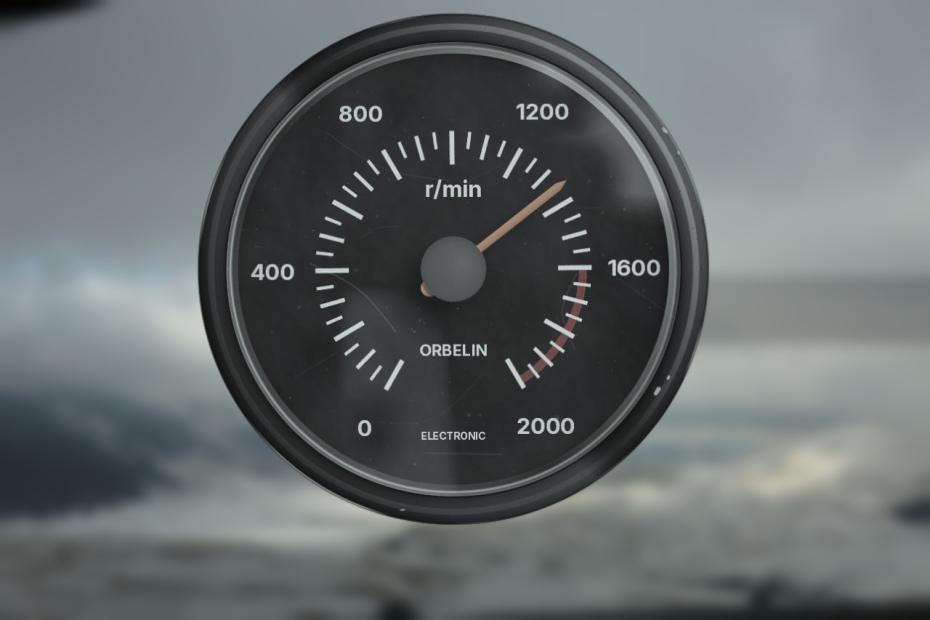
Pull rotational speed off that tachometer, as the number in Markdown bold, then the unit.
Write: **1350** rpm
